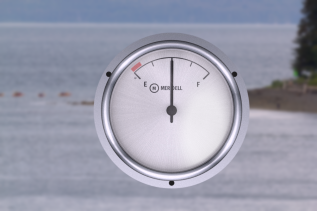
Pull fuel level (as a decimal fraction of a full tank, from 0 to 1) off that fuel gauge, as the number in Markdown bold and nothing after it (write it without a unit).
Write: **0.5**
